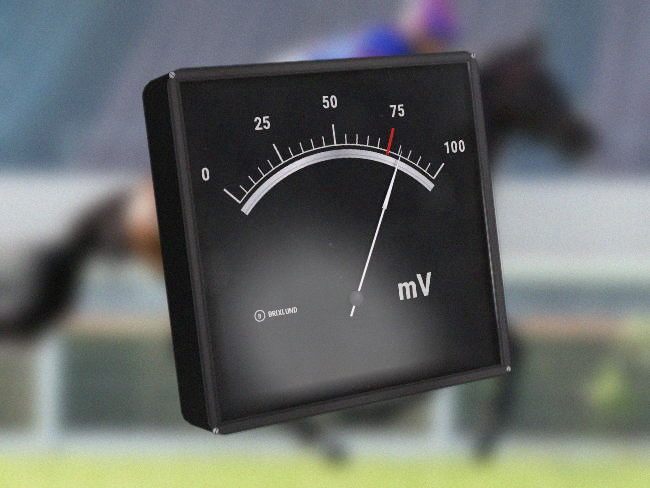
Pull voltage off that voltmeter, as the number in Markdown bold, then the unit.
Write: **80** mV
